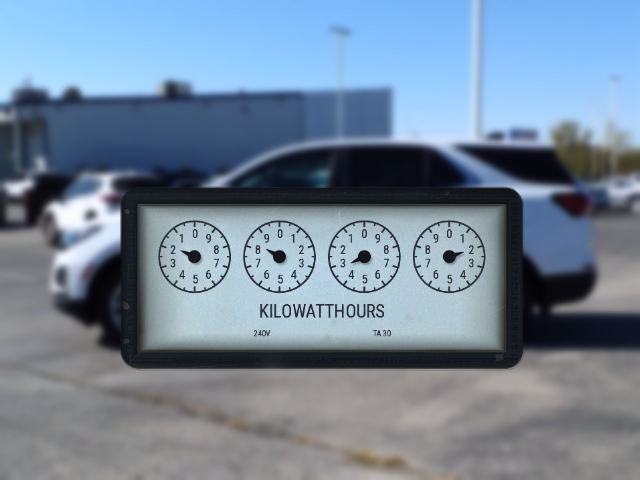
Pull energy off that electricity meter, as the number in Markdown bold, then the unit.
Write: **1832** kWh
